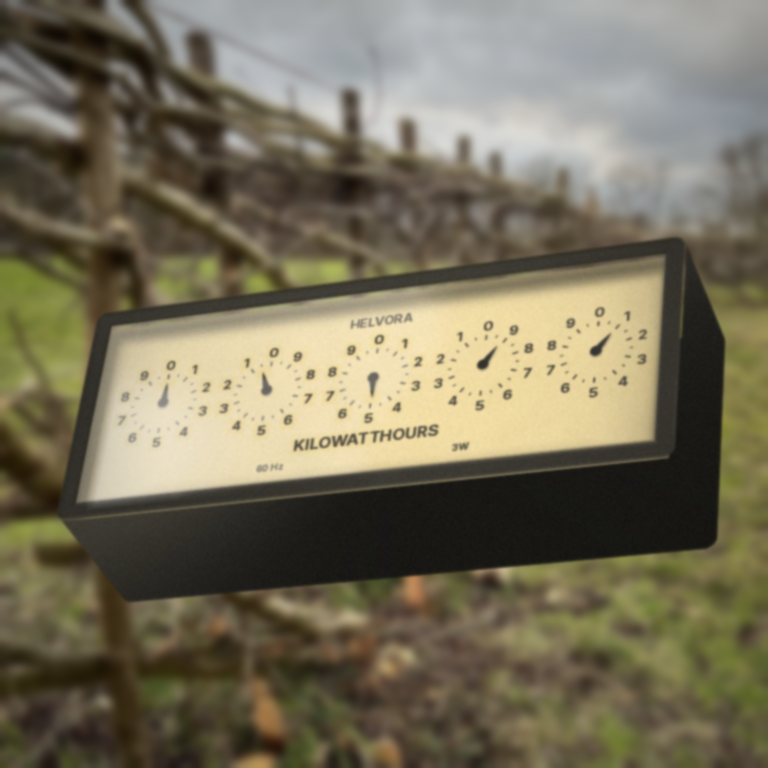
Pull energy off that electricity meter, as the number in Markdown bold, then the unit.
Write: **491** kWh
